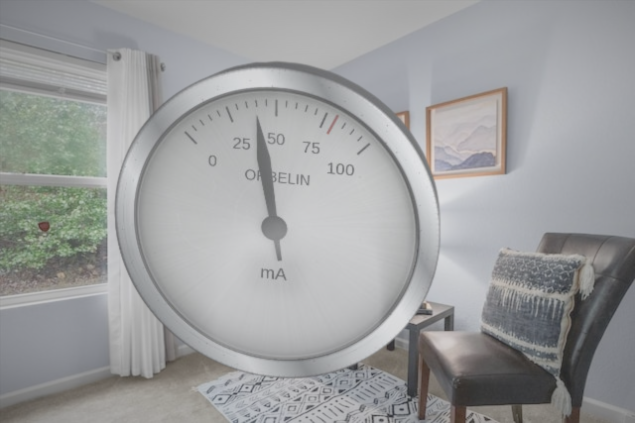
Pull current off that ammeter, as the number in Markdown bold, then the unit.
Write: **40** mA
